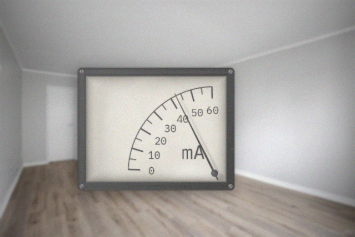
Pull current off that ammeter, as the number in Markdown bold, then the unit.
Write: **42.5** mA
